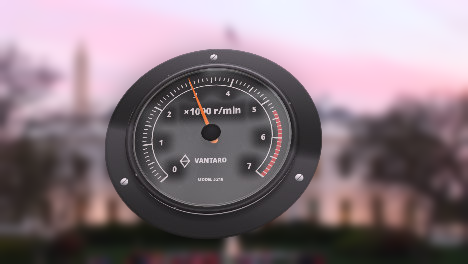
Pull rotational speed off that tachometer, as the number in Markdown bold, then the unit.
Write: **3000** rpm
